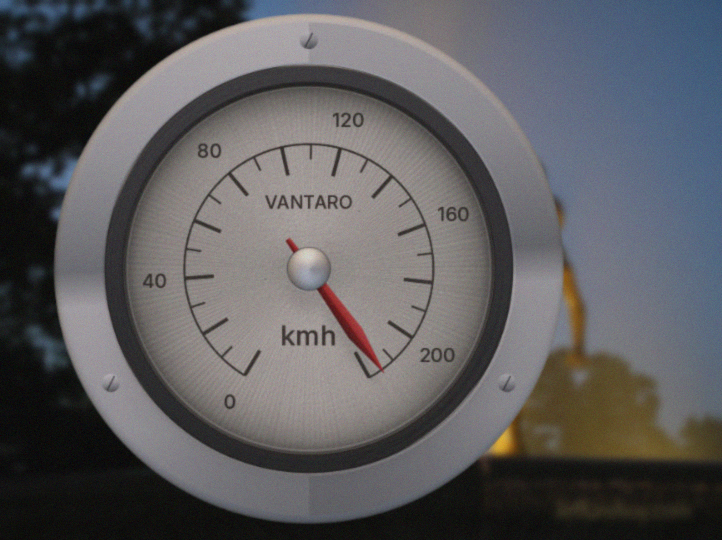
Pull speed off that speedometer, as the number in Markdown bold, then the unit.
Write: **215** km/h
